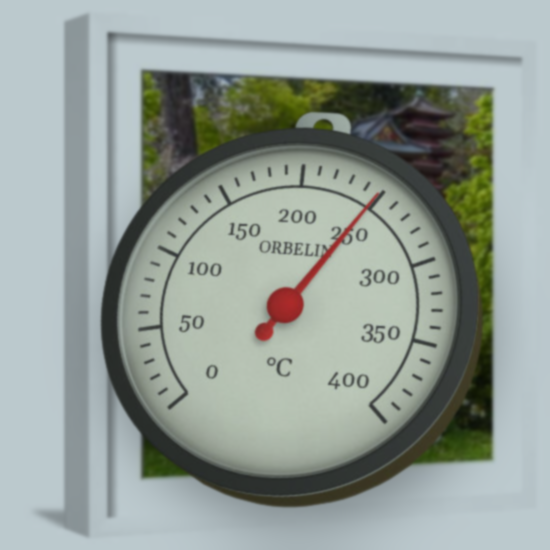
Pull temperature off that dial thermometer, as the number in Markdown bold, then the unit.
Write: **250** °C
